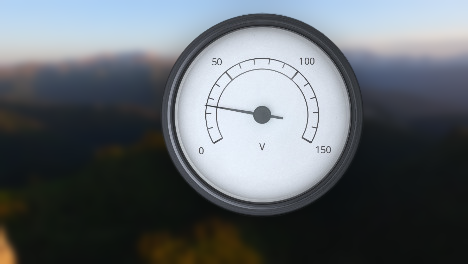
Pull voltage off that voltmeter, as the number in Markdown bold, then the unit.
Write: **25** V
